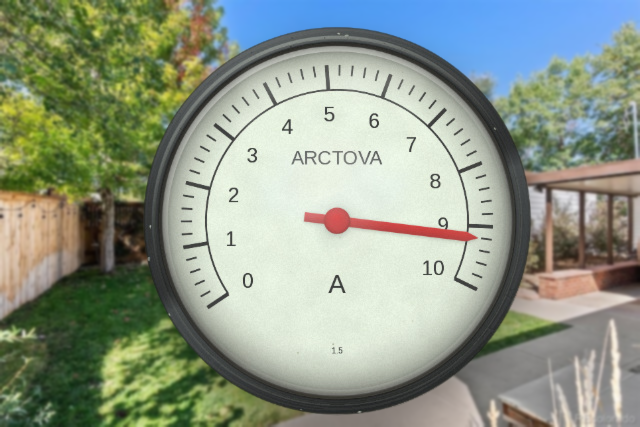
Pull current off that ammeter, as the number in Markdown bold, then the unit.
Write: **9.2** A
